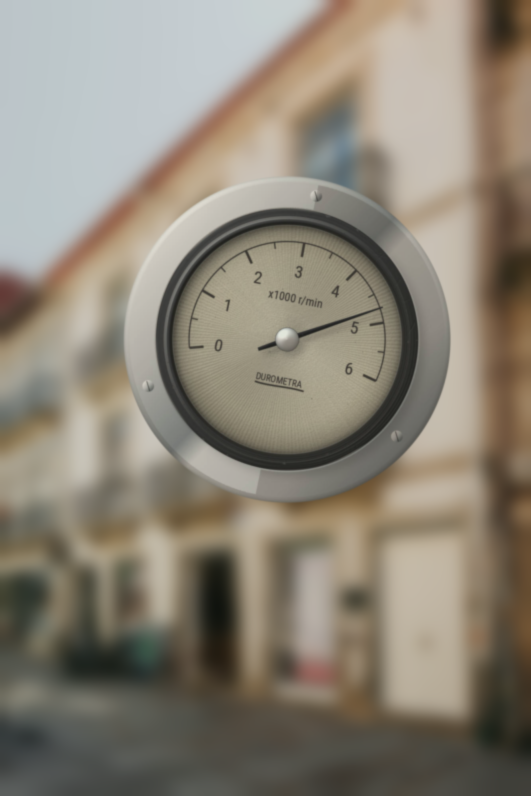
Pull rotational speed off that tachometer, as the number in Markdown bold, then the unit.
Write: **4750** rpm
